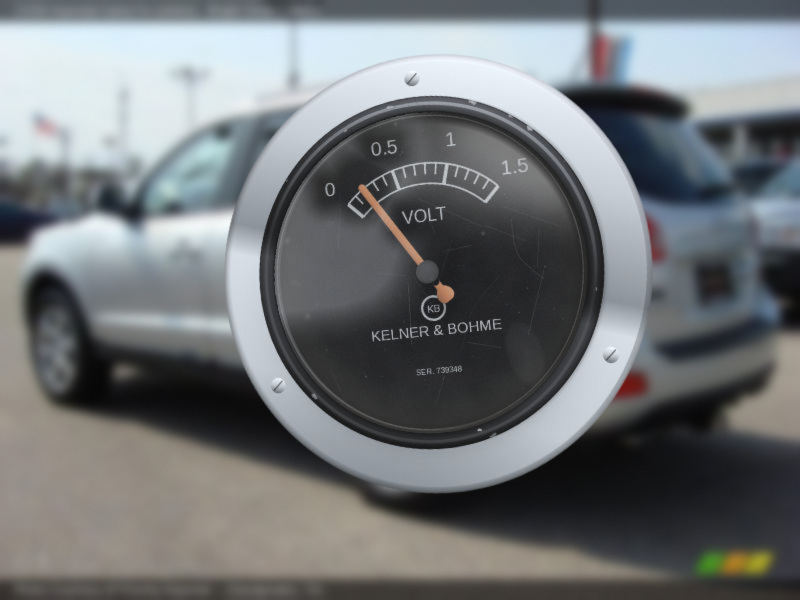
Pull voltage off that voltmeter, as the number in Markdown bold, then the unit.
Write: **0.2** V
